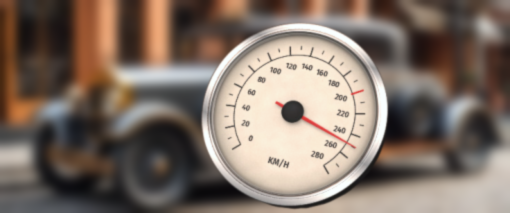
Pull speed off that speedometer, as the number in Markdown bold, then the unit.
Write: **250** km/h
